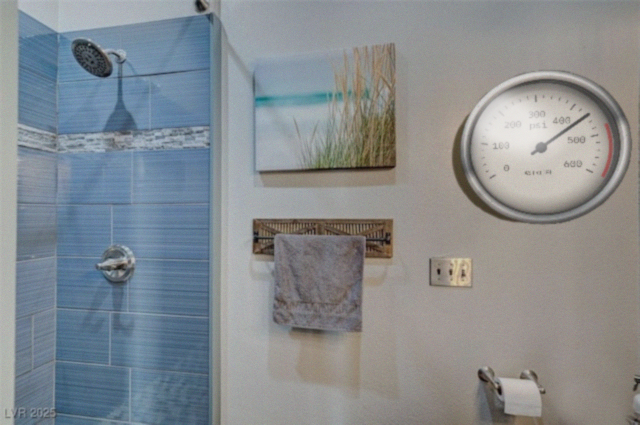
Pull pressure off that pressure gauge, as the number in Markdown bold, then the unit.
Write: **440** psi
